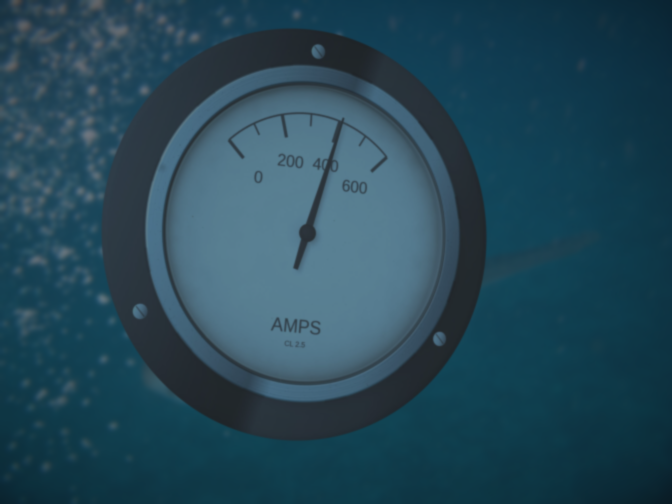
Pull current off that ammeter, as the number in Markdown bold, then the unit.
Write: **400** A
